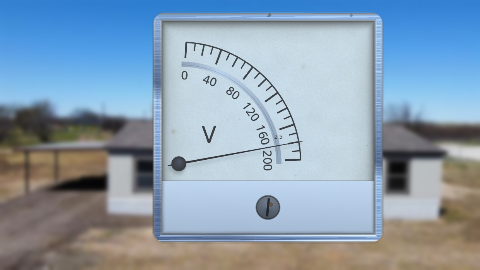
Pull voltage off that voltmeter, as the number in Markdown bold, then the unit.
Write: **180** V
